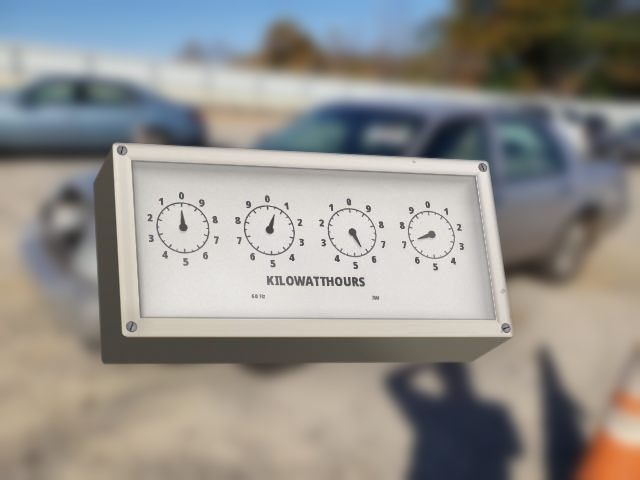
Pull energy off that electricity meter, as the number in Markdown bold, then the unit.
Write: **57** kWh
